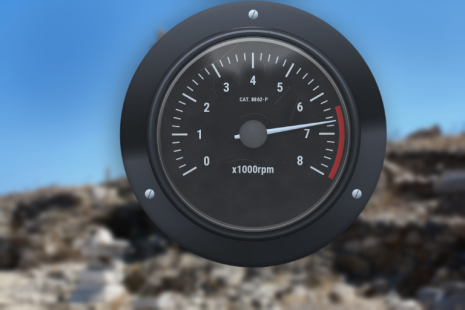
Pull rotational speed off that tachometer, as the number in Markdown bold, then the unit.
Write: **6700** rpm
